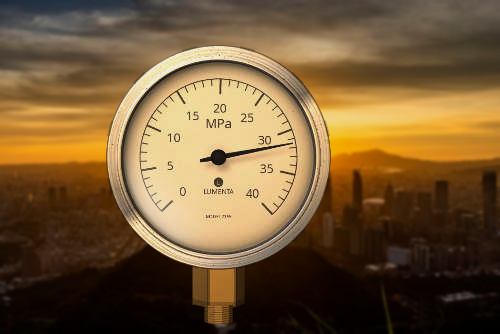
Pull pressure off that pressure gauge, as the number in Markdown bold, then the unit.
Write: **31.5** MPa
